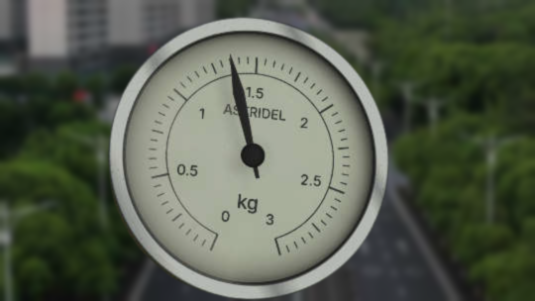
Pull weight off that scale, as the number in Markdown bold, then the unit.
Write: **1.35** kg
